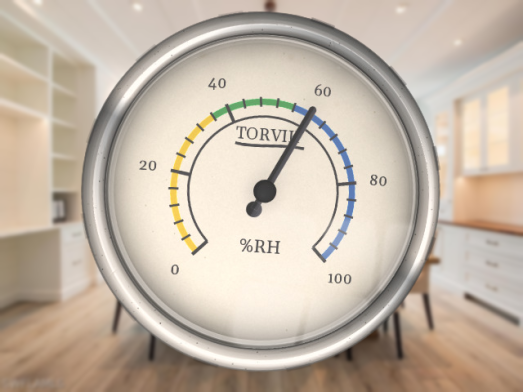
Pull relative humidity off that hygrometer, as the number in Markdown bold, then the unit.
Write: **60** %
